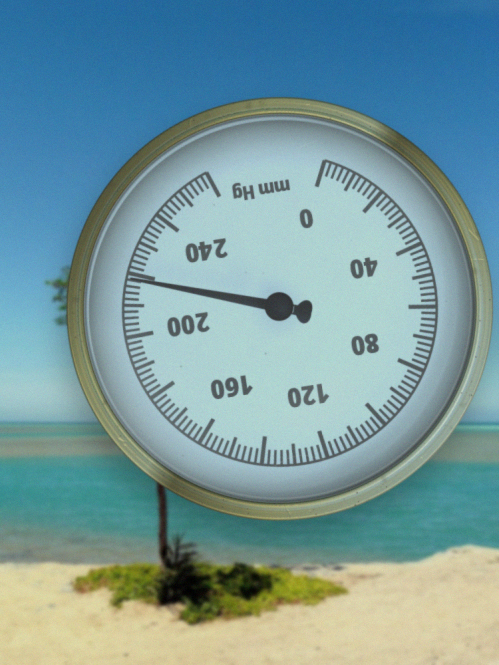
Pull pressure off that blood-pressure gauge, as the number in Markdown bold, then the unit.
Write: **218** mmHg
